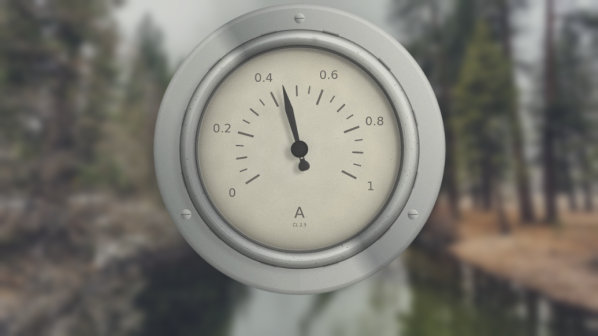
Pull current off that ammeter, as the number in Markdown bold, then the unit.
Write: **0.45** A
